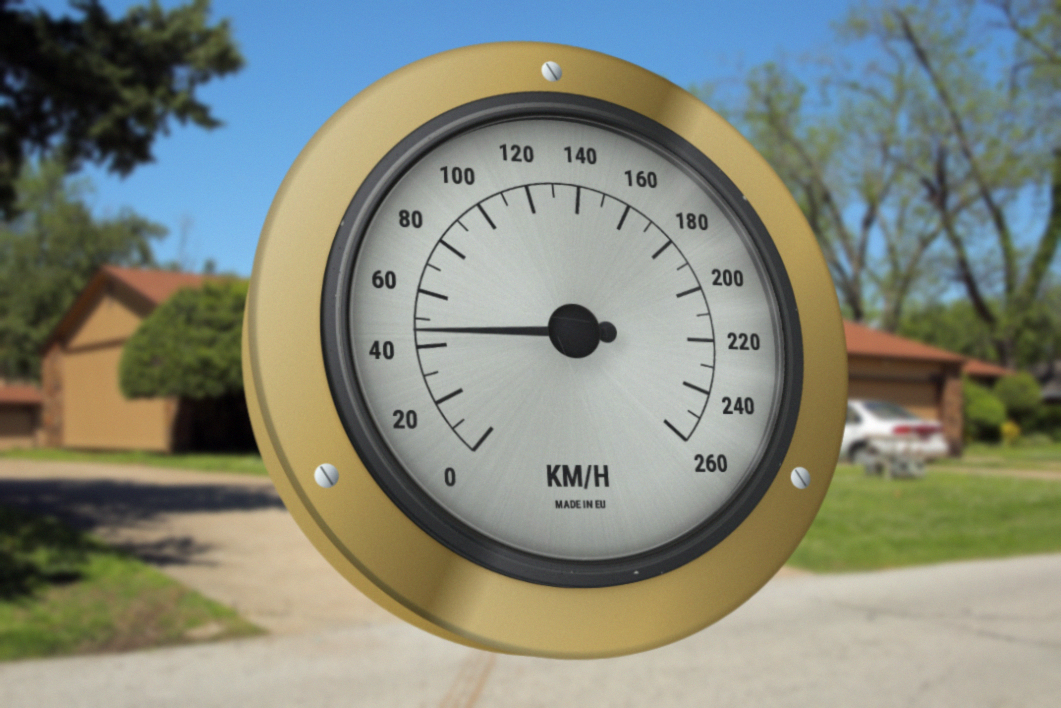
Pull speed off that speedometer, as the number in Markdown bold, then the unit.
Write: **45** km/h
